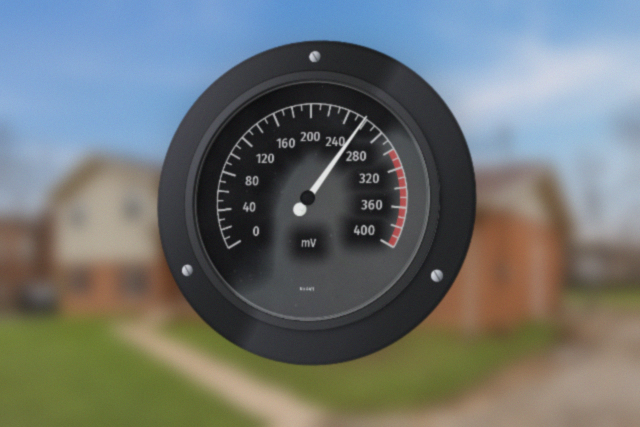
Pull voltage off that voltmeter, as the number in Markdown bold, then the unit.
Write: **260** mV
